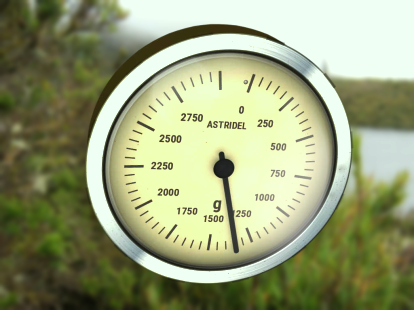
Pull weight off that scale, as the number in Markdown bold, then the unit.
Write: **1350** g
